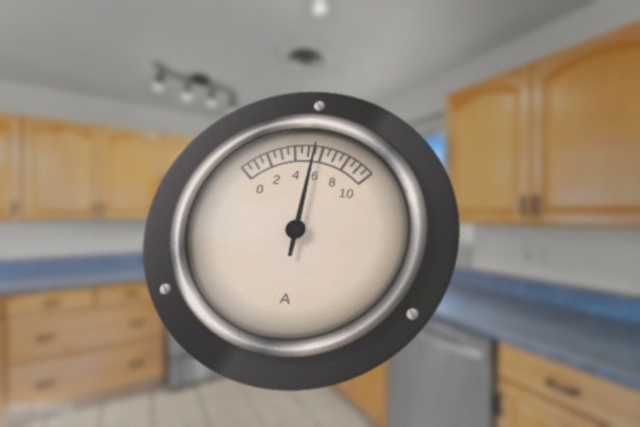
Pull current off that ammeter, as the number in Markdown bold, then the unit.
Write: **5.5** A
